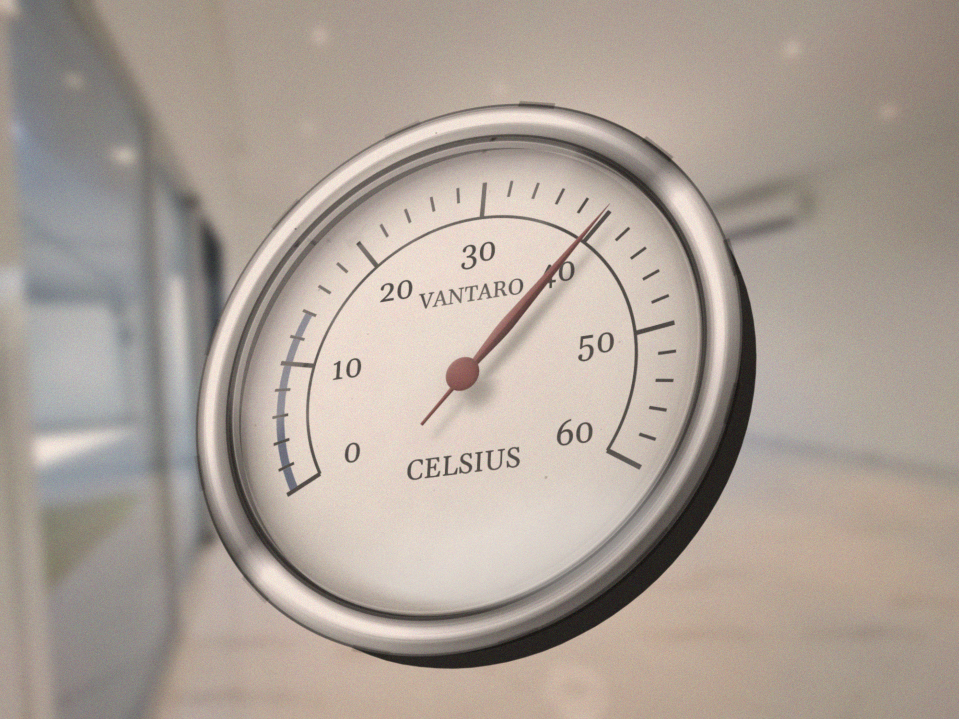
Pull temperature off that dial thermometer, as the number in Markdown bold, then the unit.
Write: **40** °C
